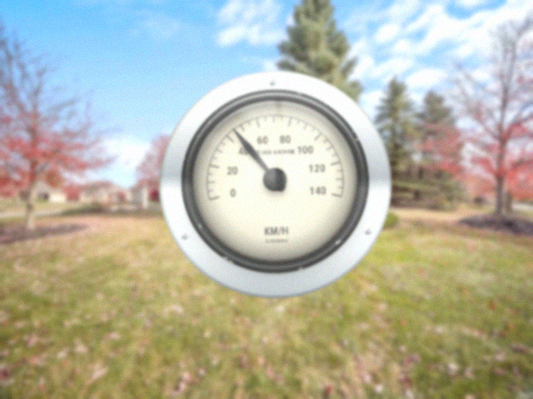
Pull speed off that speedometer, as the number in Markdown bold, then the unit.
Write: **45** km/h
